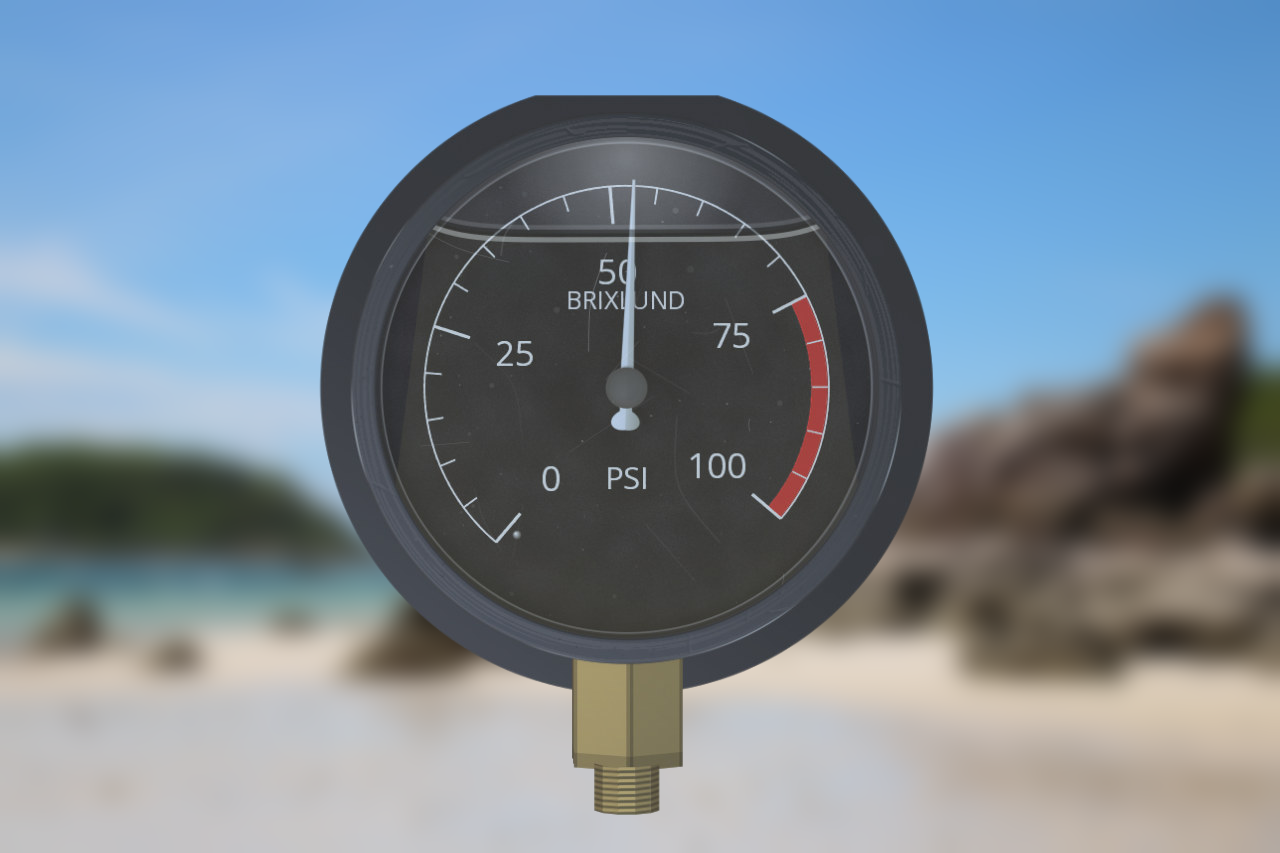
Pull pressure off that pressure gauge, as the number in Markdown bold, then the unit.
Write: **52.5** psi
